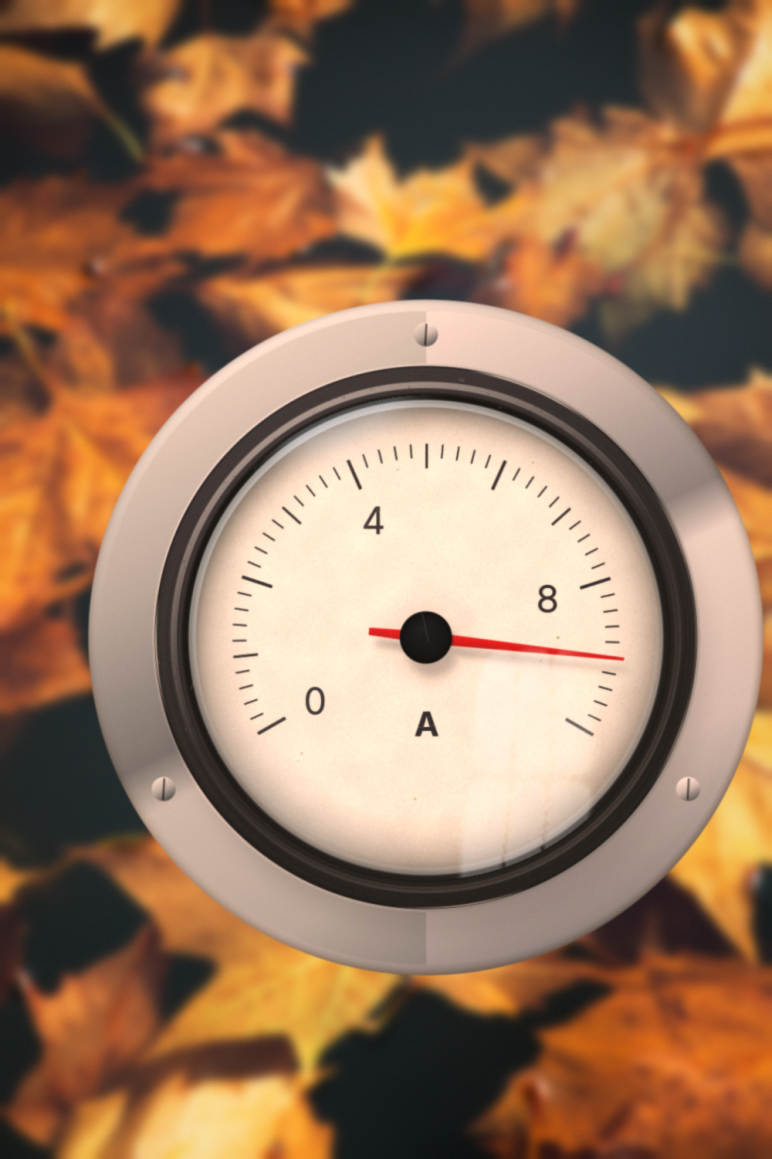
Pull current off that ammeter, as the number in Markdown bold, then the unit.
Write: **9** A
